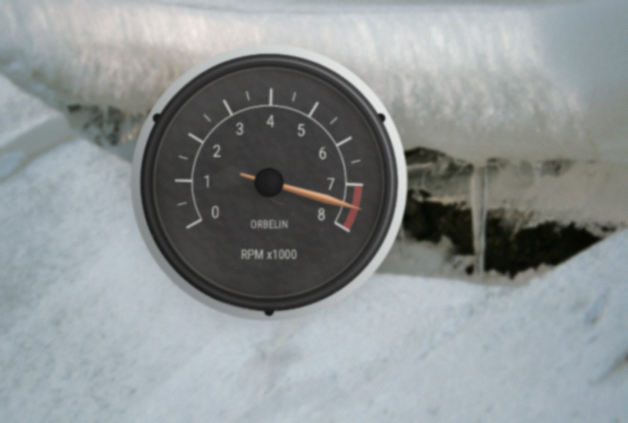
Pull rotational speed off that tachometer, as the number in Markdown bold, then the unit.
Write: **7500** rpm
